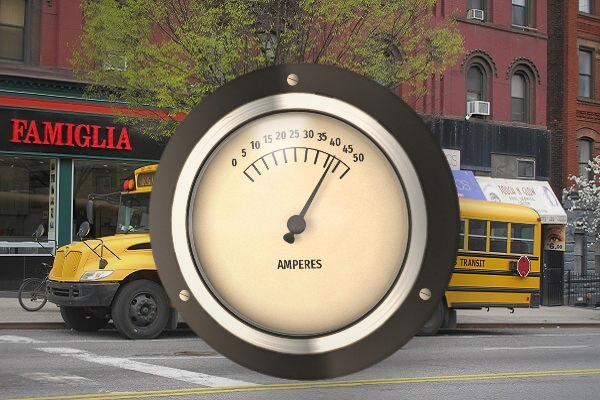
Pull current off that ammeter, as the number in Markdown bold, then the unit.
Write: **42.5** A
